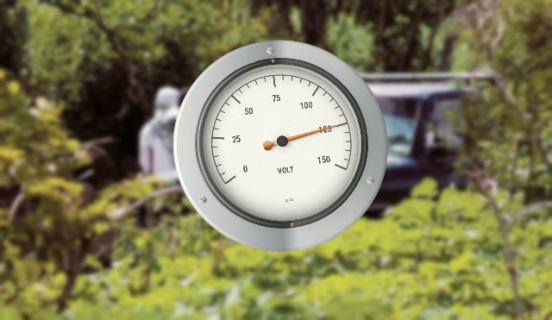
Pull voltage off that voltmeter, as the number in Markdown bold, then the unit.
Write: **125** V
